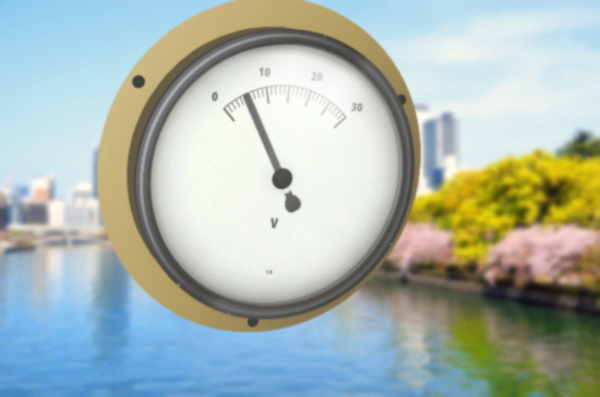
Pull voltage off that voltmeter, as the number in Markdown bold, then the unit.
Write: **5** V
